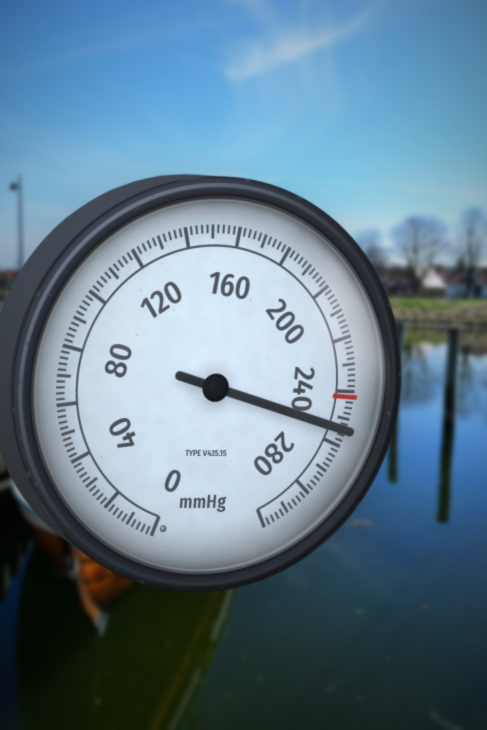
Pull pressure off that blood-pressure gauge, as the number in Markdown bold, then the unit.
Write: **254** mmHg
